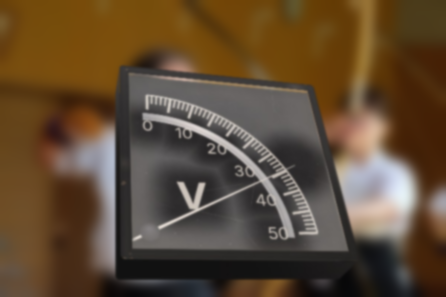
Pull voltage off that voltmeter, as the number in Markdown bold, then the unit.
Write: **35** V
